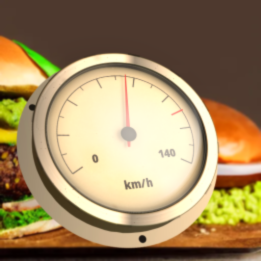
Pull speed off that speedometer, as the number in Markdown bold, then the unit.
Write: **75** km/h
